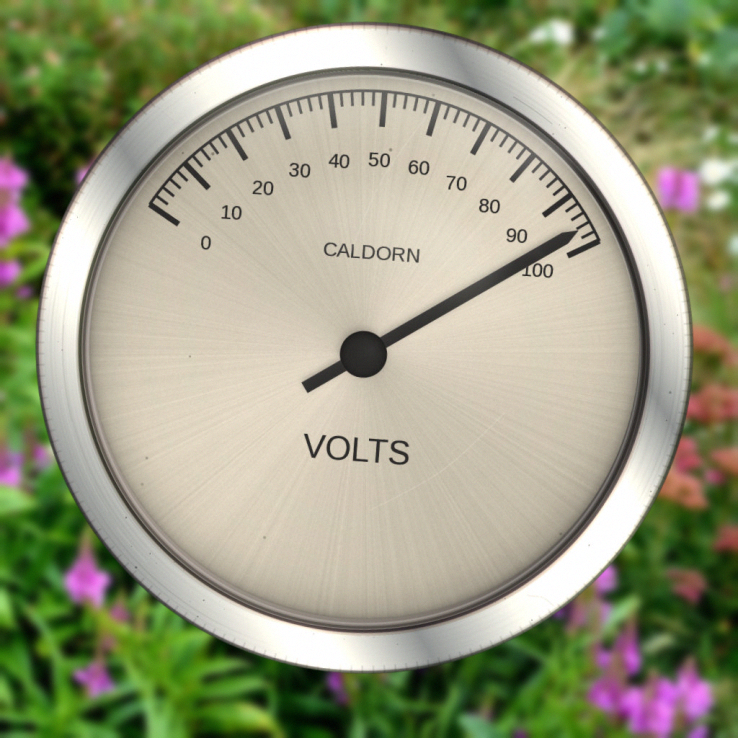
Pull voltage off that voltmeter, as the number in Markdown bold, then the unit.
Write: **96** V
